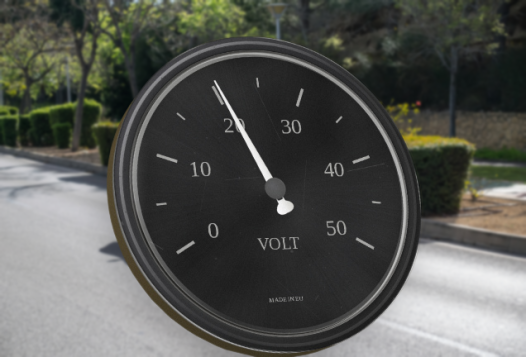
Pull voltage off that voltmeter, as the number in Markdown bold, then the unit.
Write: **20** V
